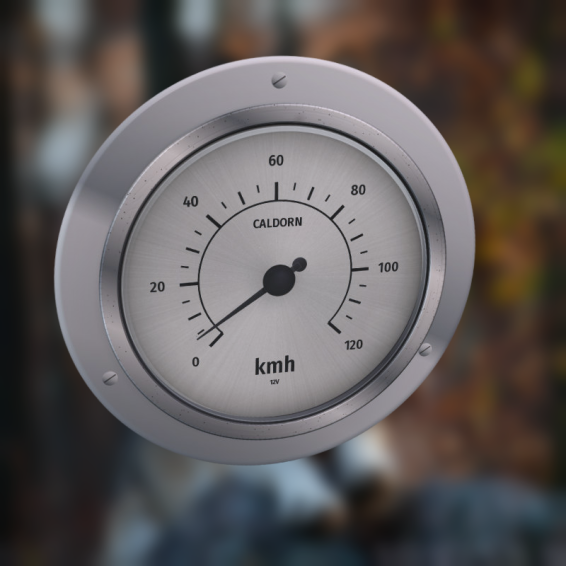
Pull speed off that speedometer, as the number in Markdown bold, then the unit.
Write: **5** km/h
